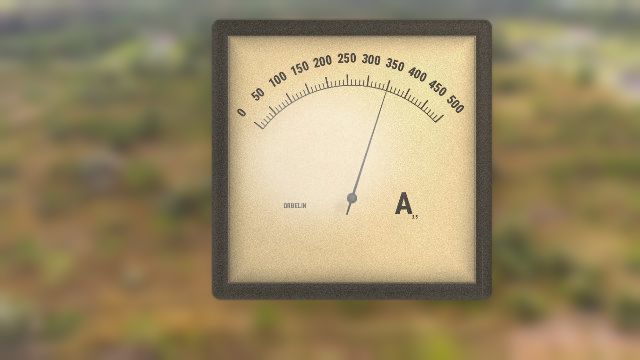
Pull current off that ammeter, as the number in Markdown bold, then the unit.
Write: **350** A
